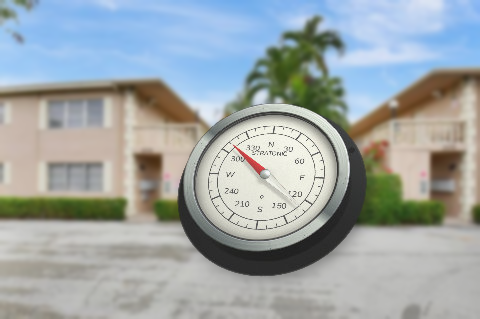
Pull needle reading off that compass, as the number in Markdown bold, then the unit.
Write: **310** °
